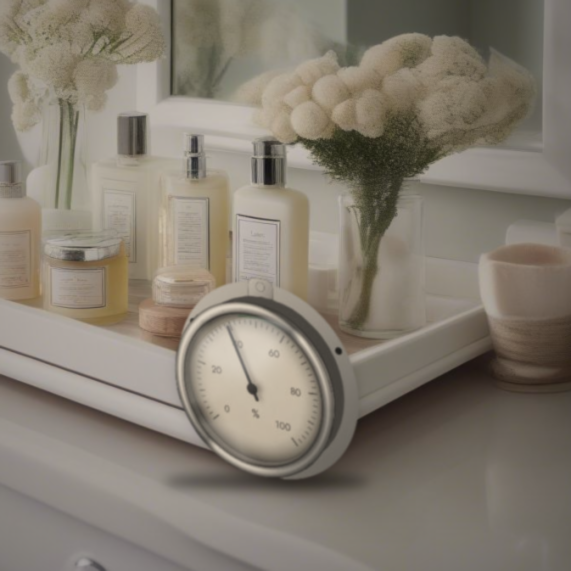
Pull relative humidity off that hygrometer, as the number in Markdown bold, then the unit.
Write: **40** %
